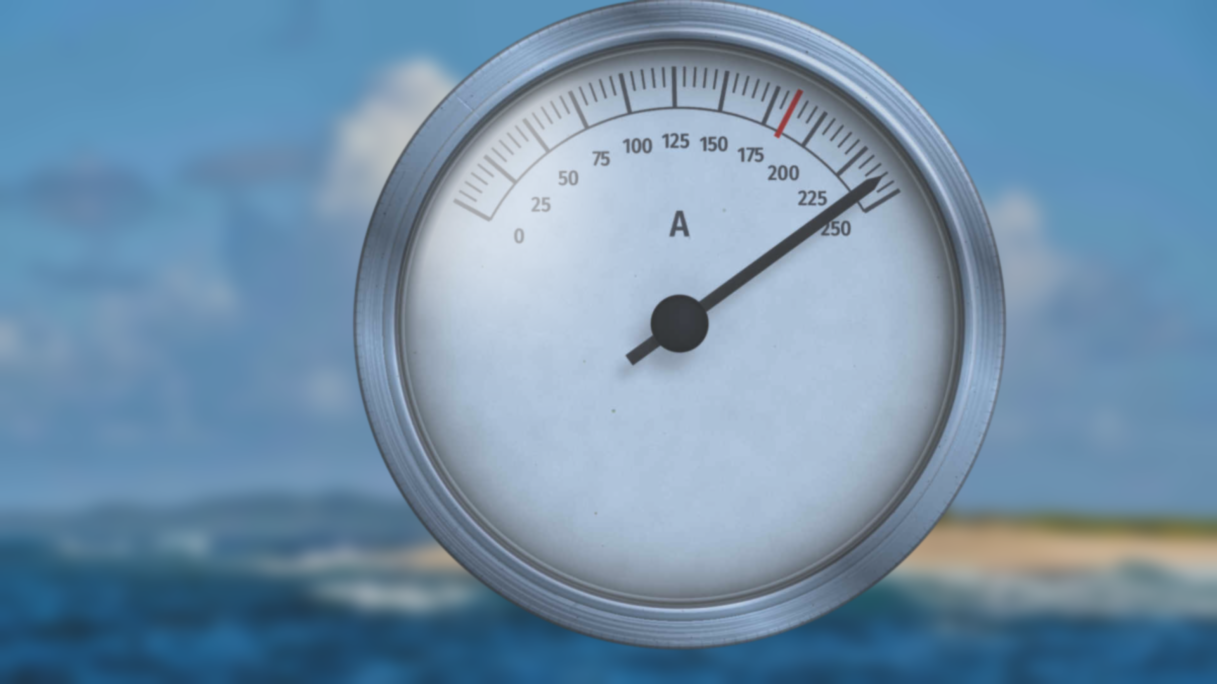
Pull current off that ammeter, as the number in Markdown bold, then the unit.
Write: **240** A
